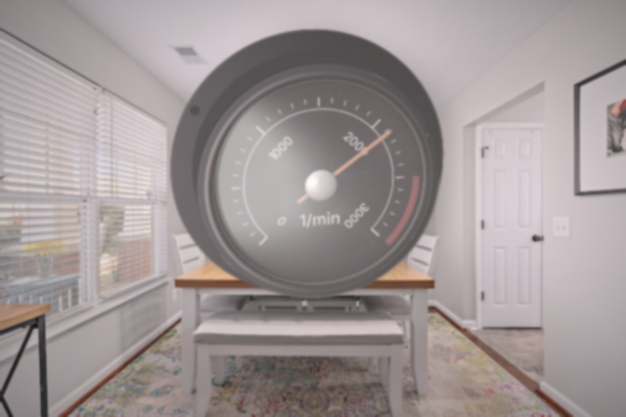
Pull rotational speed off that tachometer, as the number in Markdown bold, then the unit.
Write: **2100** rpm
